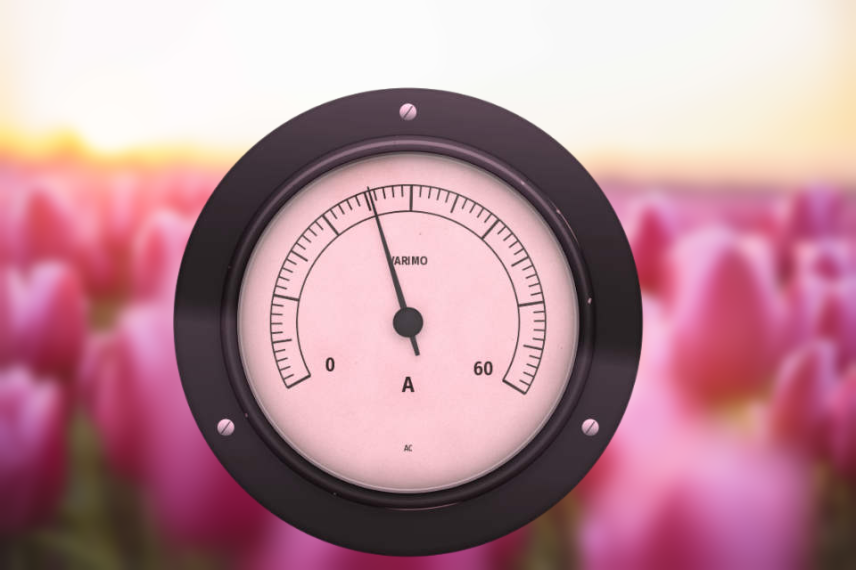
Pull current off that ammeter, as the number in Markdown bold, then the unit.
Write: **25.5** A
